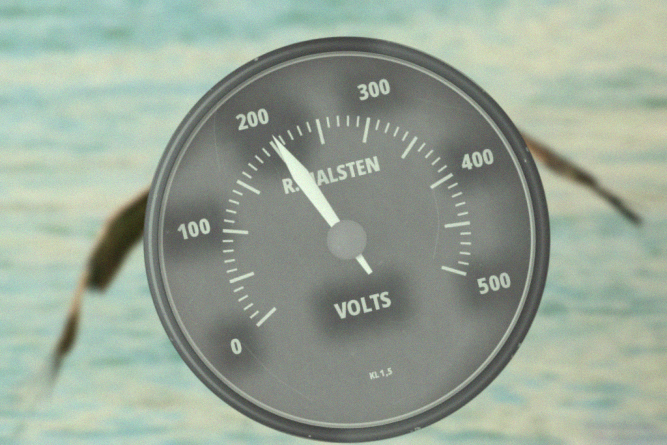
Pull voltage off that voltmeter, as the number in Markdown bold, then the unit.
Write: **205** V
